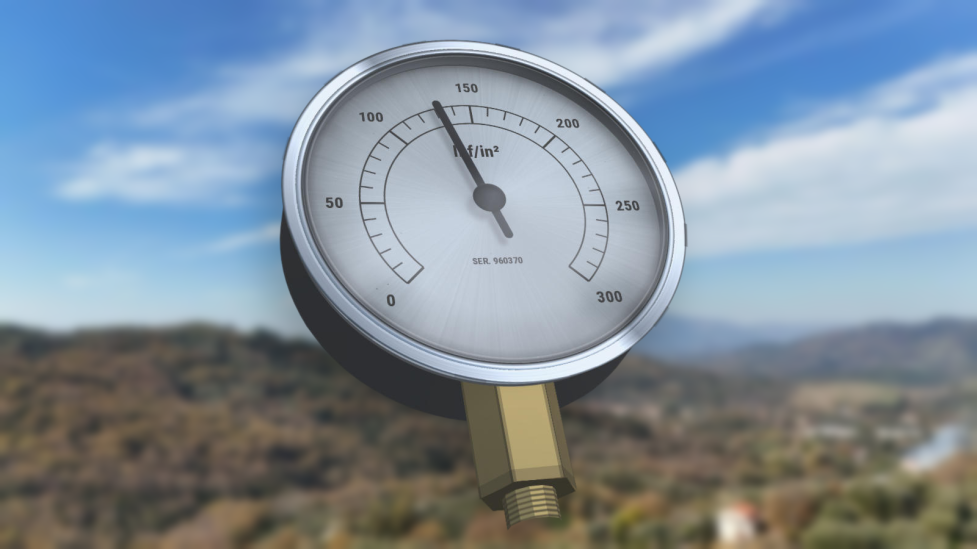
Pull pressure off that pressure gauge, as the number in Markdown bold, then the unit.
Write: **130** psi
